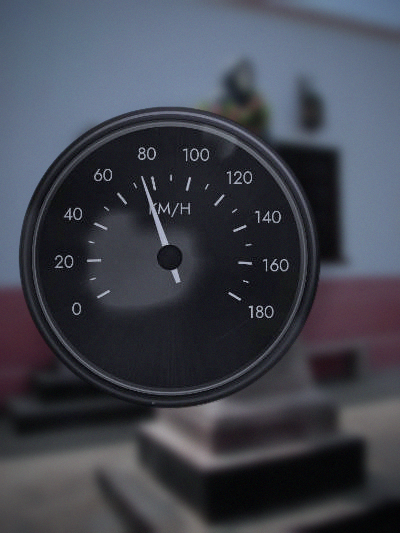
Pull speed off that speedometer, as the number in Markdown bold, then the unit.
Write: **75** km/h
